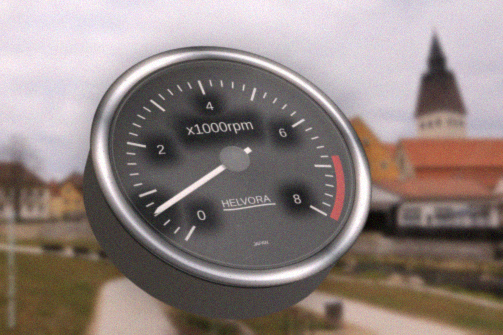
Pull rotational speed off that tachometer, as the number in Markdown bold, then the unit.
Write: **600** rpm
